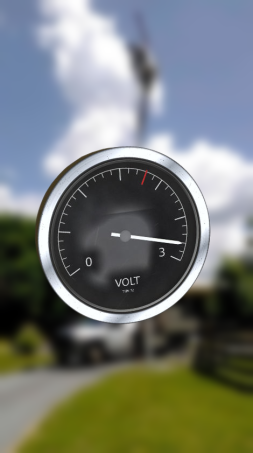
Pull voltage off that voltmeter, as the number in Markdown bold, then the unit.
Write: **2.8** V
